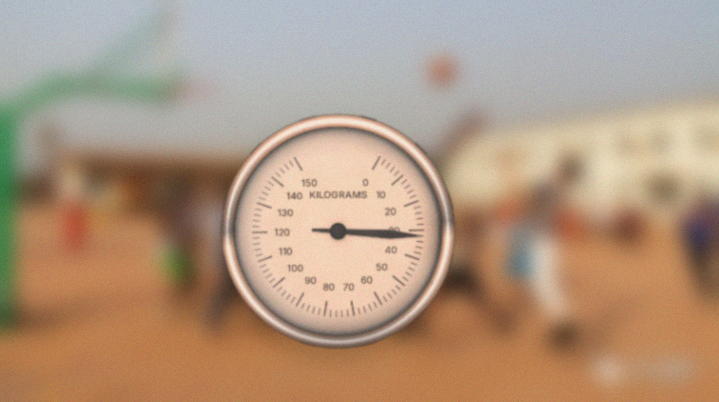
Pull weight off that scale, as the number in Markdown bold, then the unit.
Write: **32** kg
